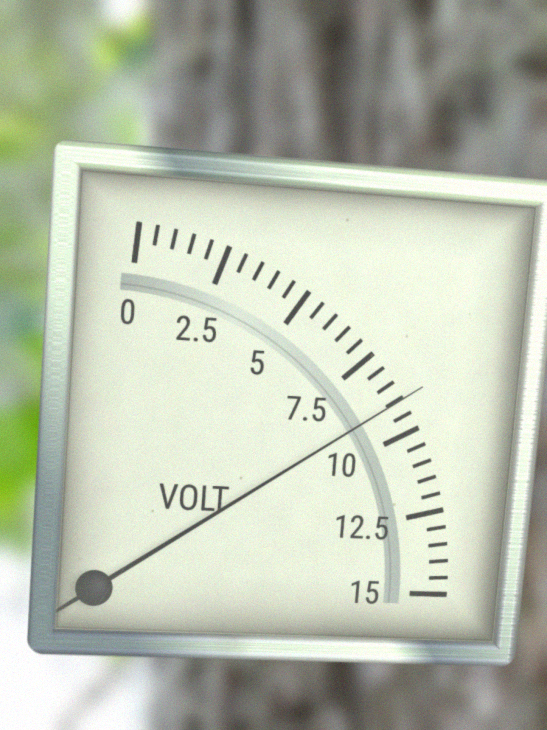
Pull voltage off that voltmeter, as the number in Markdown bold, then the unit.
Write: **9** V
